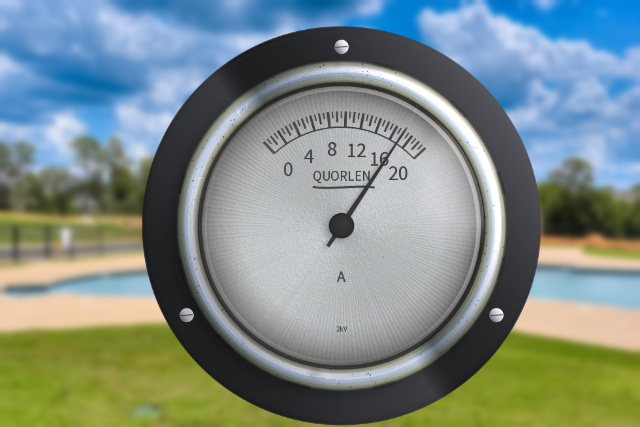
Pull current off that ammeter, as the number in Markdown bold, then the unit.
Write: **17** A
